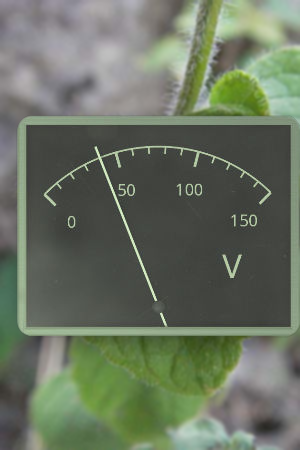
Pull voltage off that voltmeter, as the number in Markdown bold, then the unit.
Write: **40** V
